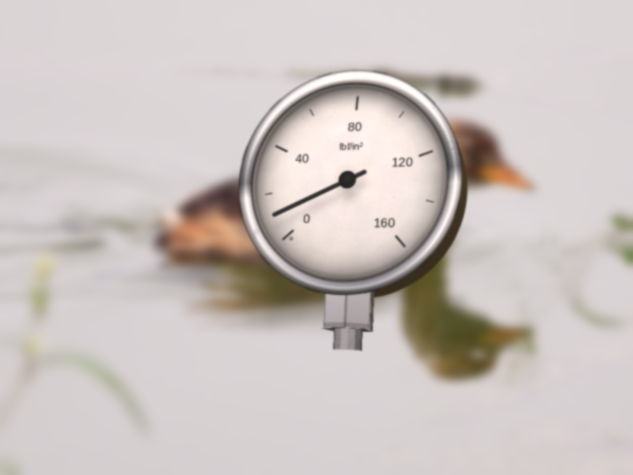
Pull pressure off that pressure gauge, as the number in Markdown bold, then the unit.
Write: **10** psi
